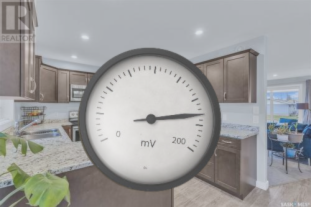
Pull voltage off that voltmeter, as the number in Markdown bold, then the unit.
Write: **165** mV
